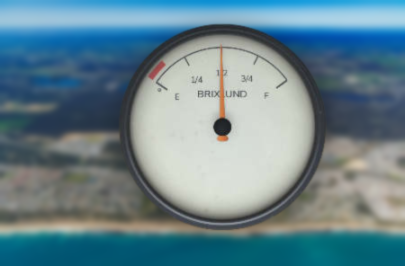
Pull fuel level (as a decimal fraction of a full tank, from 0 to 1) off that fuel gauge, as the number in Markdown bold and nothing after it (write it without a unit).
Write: **0.5**
